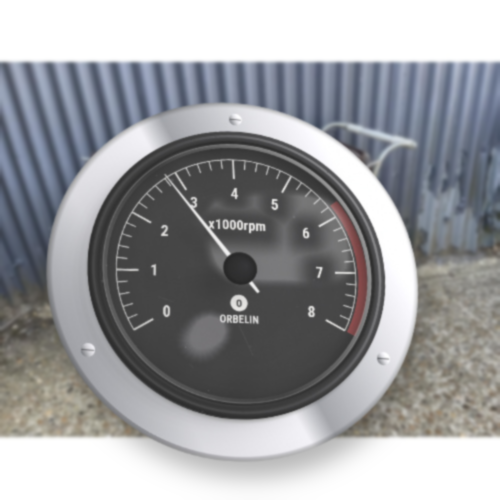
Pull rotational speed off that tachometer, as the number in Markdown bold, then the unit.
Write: **2800** rpm
